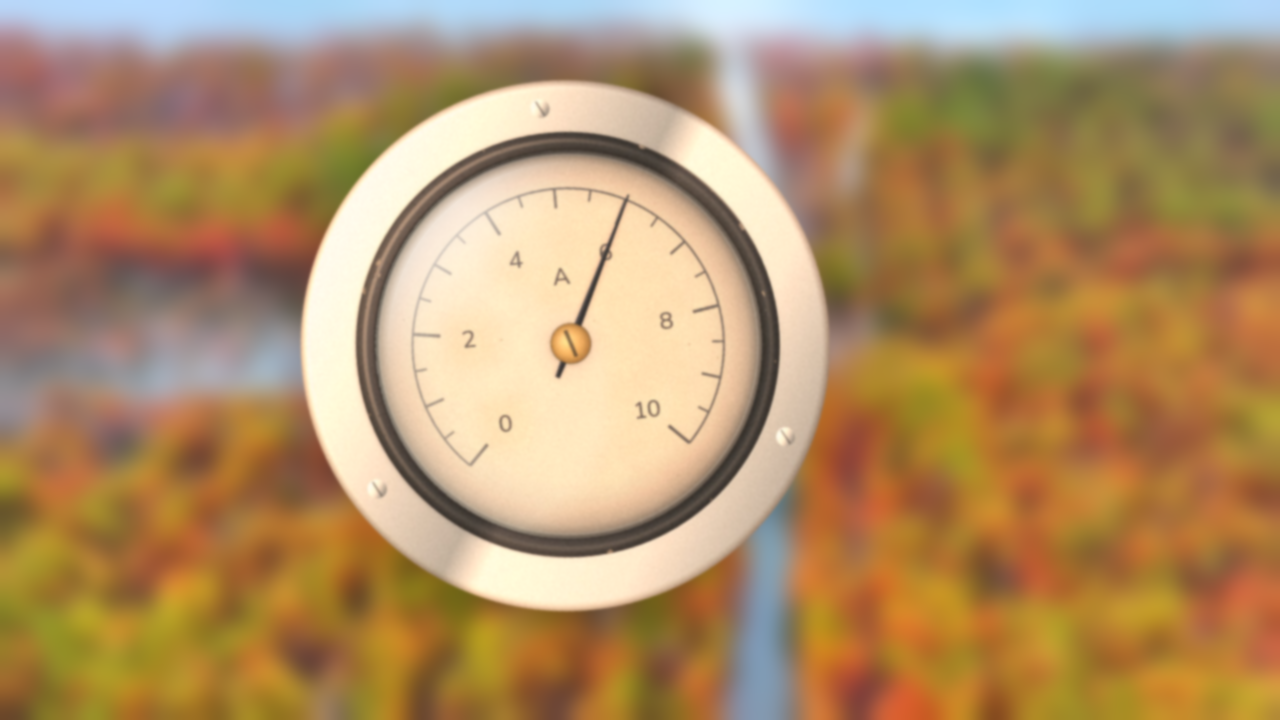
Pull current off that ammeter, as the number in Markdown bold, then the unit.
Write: **6** A
